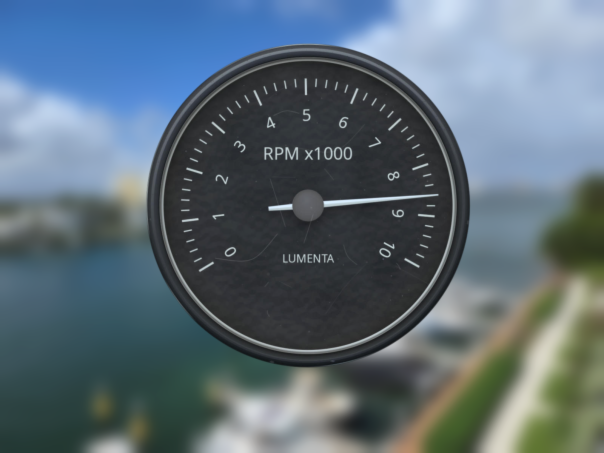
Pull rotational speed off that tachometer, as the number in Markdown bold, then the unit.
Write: **8600** rpm
